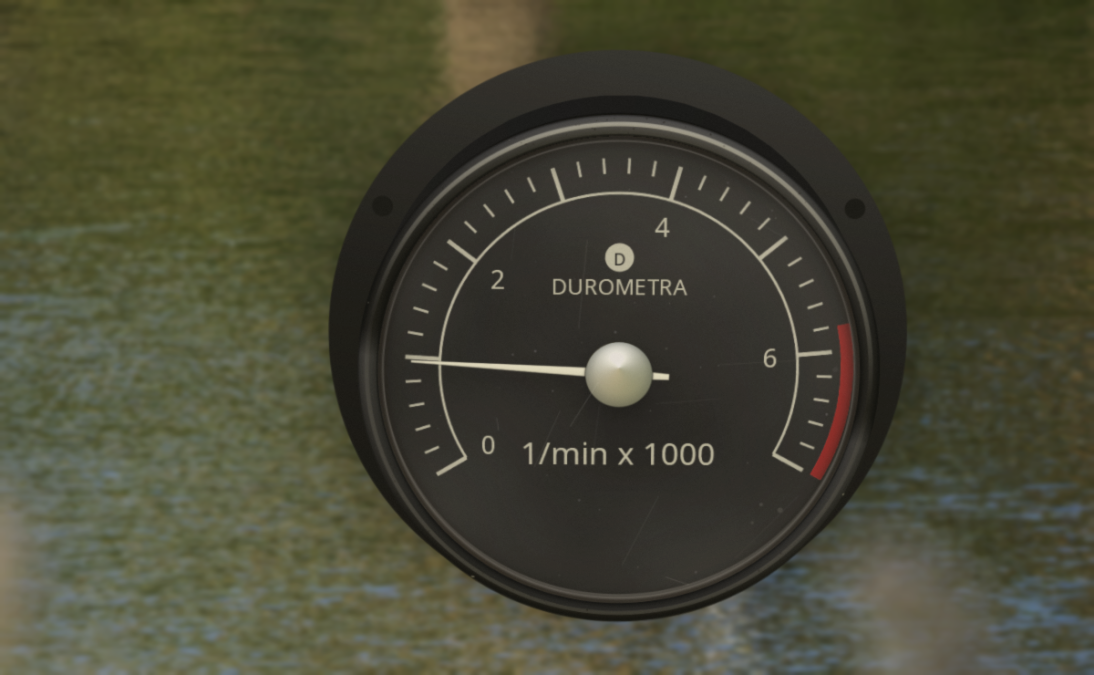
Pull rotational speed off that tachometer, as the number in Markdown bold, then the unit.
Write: **1000** rpm
